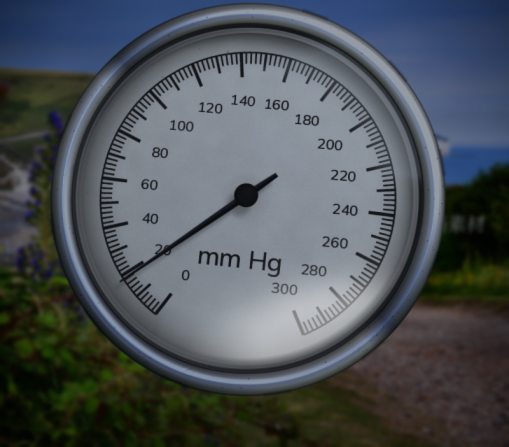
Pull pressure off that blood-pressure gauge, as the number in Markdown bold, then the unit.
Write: **18** mmHg
